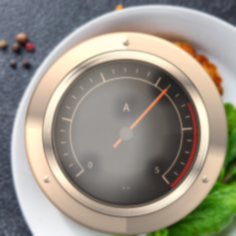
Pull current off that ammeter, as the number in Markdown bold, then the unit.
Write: **3.2** A
